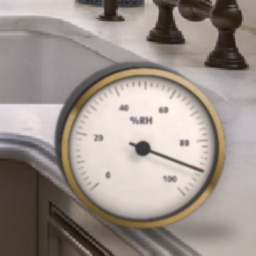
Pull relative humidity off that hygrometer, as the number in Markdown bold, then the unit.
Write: **90** %
